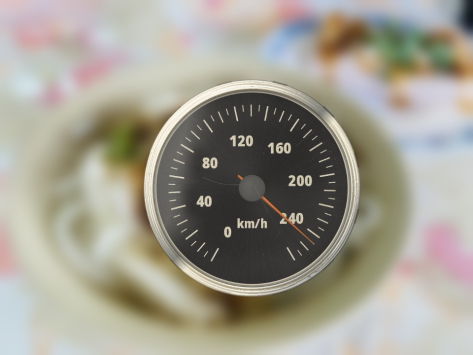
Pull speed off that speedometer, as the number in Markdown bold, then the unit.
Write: **245** km/h
